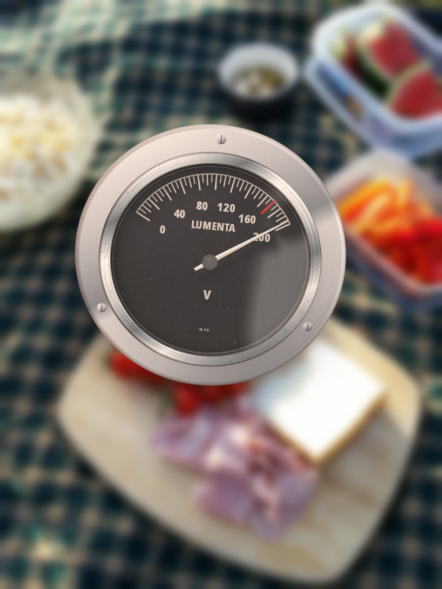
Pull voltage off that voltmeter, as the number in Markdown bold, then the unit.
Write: **195** V
